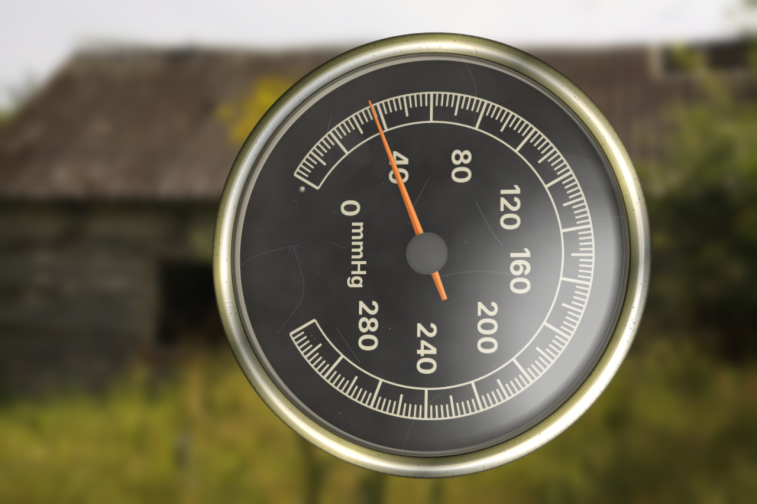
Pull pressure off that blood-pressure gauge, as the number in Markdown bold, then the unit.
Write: **38** mmHg
